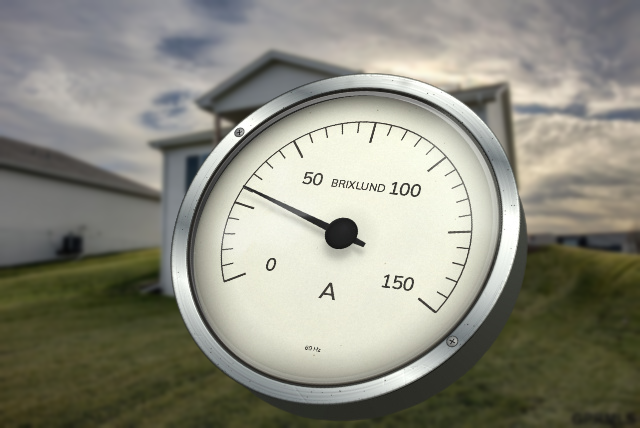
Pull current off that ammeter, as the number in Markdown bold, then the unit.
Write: **30** A
